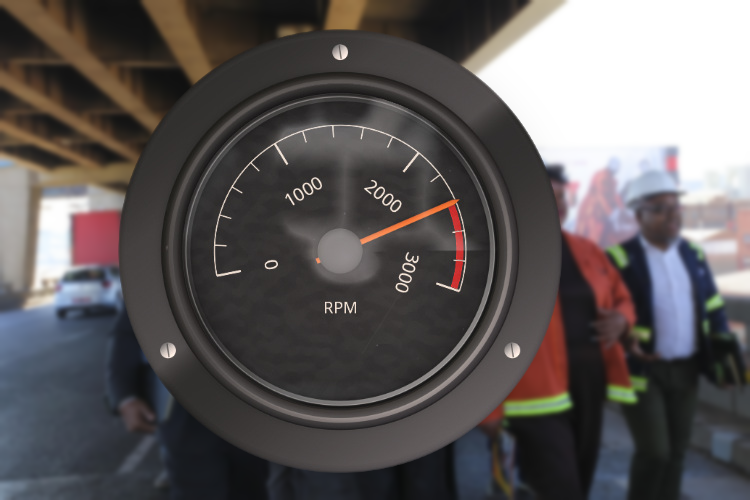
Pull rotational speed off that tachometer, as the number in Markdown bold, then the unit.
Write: **2400** rpm
